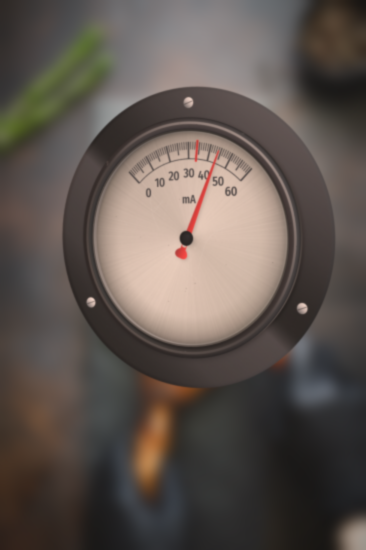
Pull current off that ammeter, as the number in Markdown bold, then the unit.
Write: **45** mA
